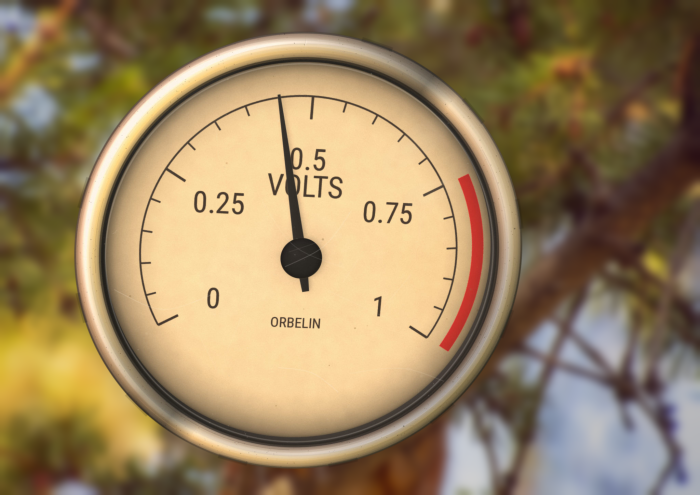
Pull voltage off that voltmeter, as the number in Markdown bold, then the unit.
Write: **0.45** V
